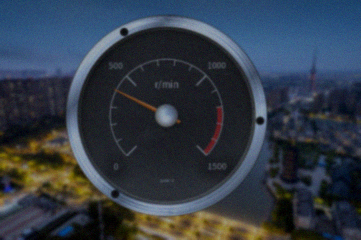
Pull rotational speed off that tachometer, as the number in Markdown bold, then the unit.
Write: **400** rpm
